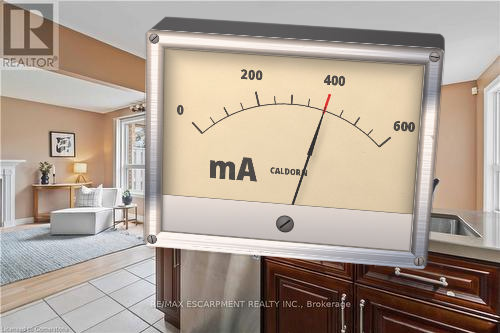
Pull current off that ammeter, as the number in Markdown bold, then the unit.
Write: **400** mA
